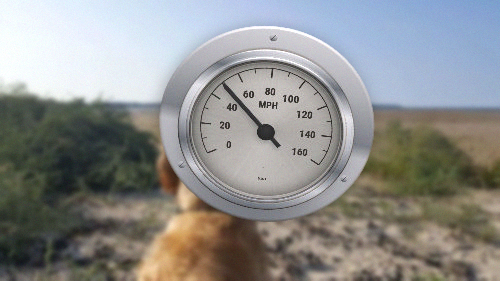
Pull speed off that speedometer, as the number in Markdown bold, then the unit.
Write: **50** mph
